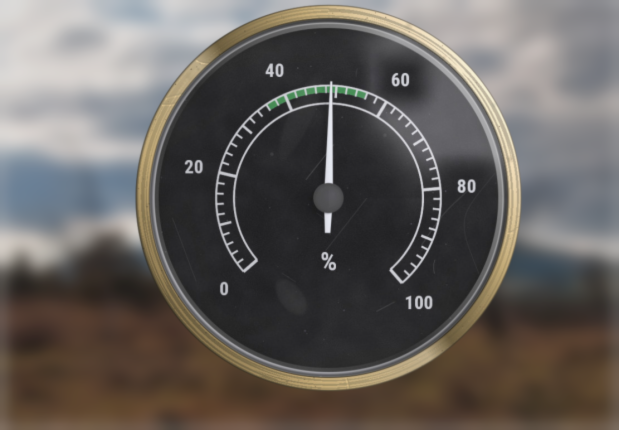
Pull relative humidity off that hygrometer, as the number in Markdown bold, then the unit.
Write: **49** %
